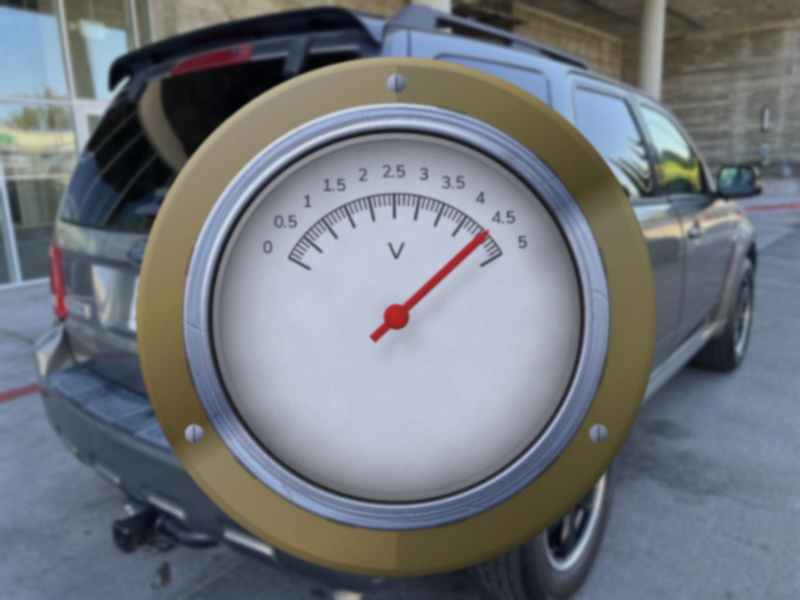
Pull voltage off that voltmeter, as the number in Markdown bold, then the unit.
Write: **4.5** V
